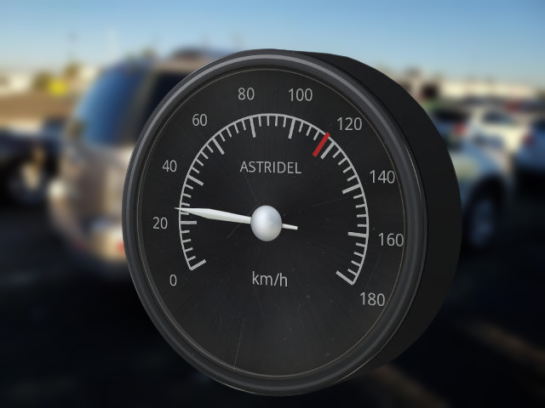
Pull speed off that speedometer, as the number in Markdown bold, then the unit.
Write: **26** km/h
